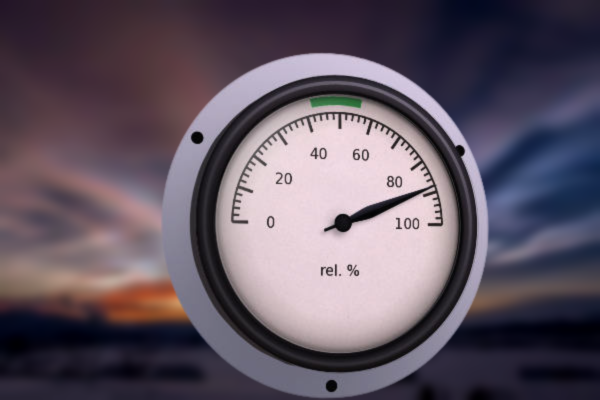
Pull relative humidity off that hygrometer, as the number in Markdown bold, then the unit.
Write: **88** %
